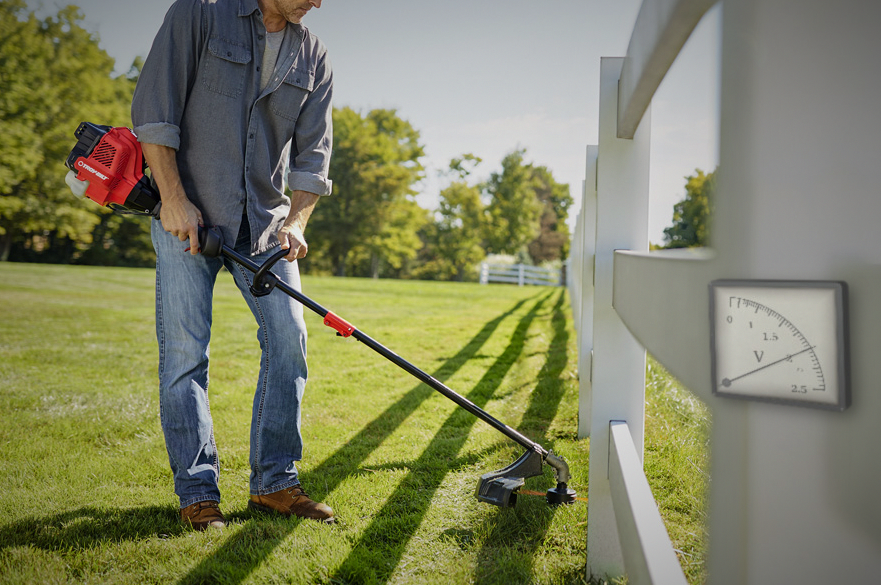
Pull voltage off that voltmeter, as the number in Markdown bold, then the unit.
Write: **2** V
